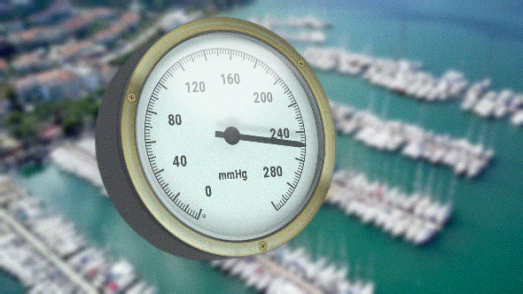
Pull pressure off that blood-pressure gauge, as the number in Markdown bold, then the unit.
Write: **250** mmHg
